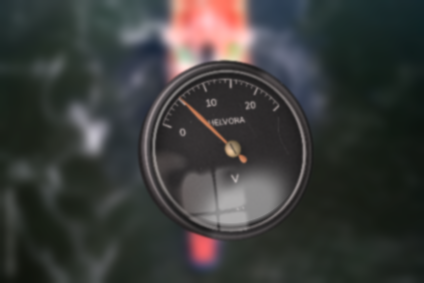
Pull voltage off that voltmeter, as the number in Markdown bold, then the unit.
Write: **5** V
